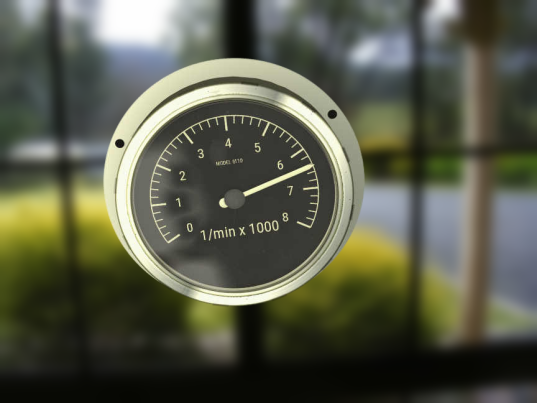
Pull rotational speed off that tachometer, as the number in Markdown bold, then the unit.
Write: **6400** rpm
